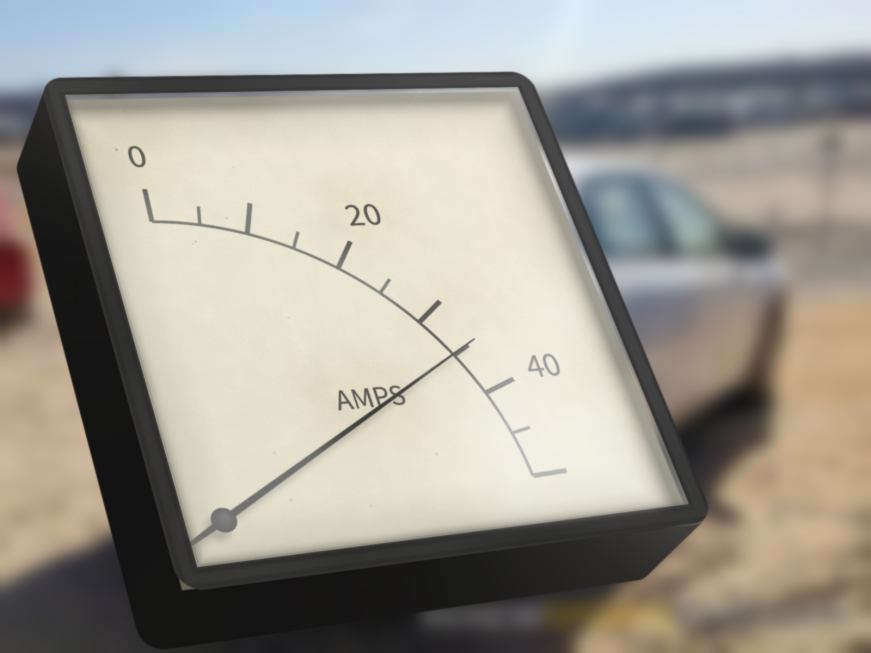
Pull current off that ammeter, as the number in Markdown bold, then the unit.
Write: **35** A
